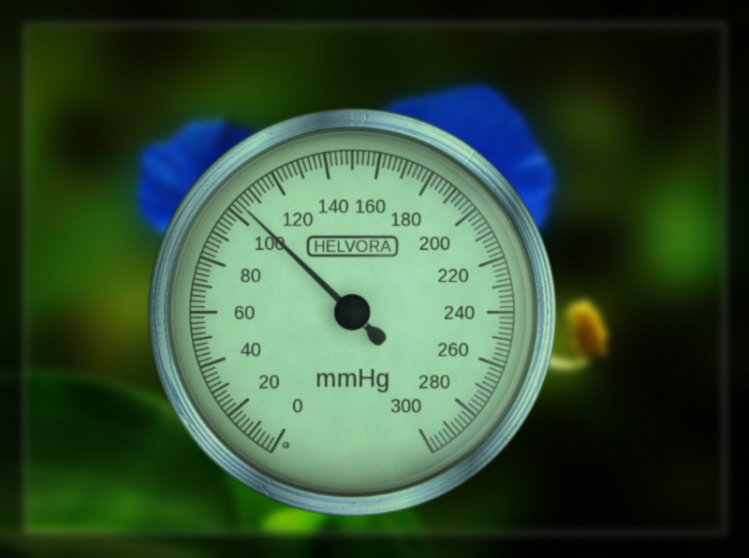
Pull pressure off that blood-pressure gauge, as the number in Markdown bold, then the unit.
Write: **104** mmHg
